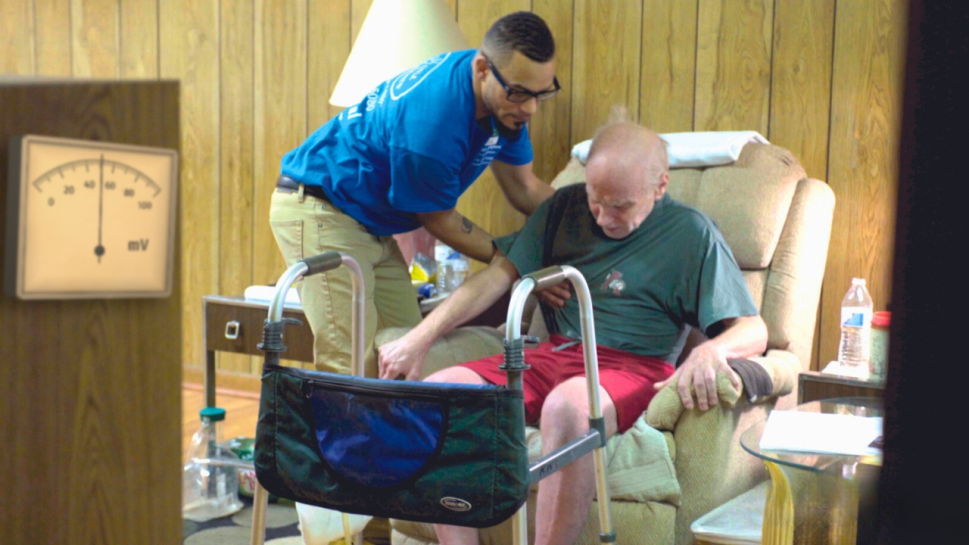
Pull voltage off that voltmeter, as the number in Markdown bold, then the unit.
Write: **50** mV
